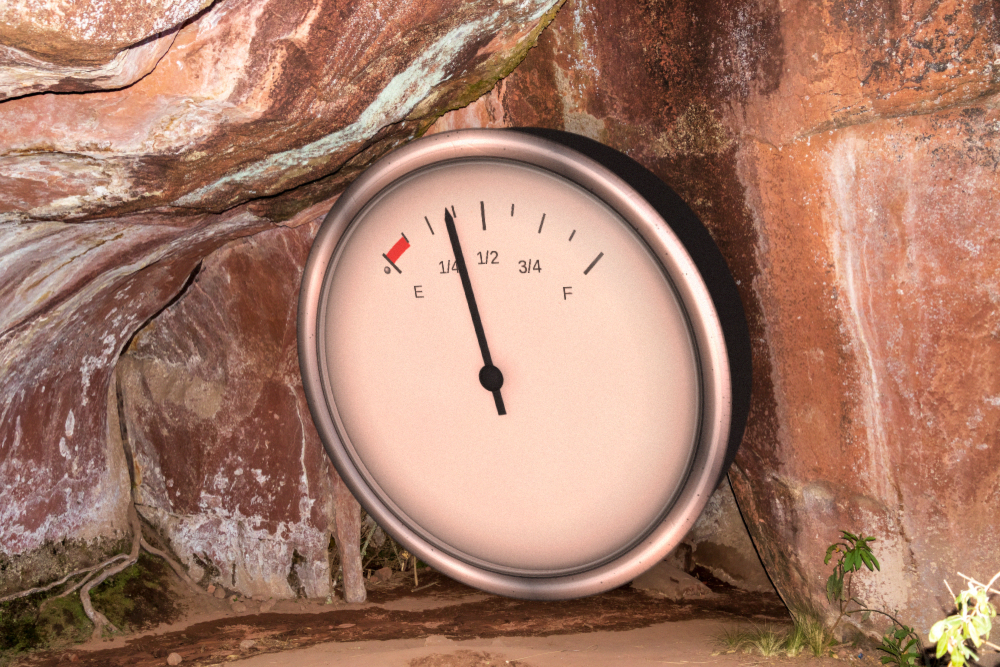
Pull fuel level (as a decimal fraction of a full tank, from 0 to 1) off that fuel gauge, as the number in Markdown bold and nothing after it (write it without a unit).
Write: **0.375**
